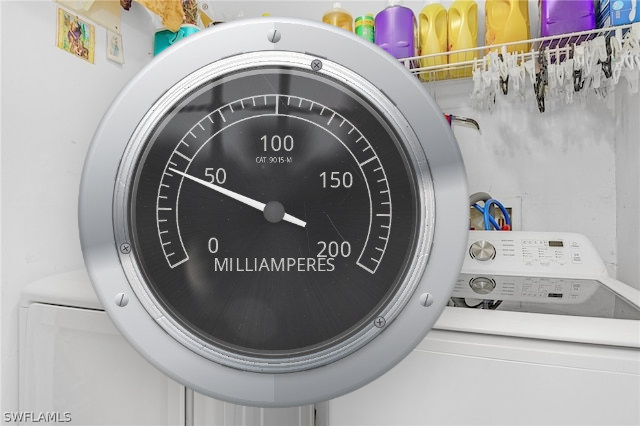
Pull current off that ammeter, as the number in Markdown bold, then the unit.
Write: **42.5** mA
